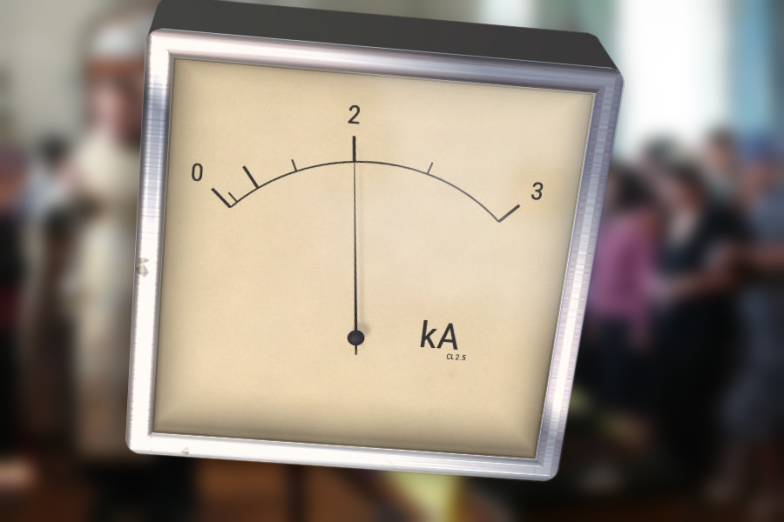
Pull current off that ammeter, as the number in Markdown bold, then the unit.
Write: **2** kA
